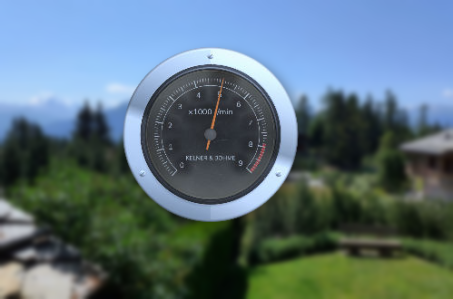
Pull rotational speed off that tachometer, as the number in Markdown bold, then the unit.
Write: **5000** rpm
